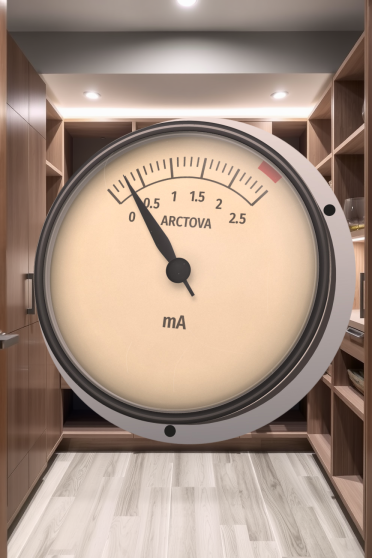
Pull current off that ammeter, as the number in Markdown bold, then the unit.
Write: **0.3** mA
